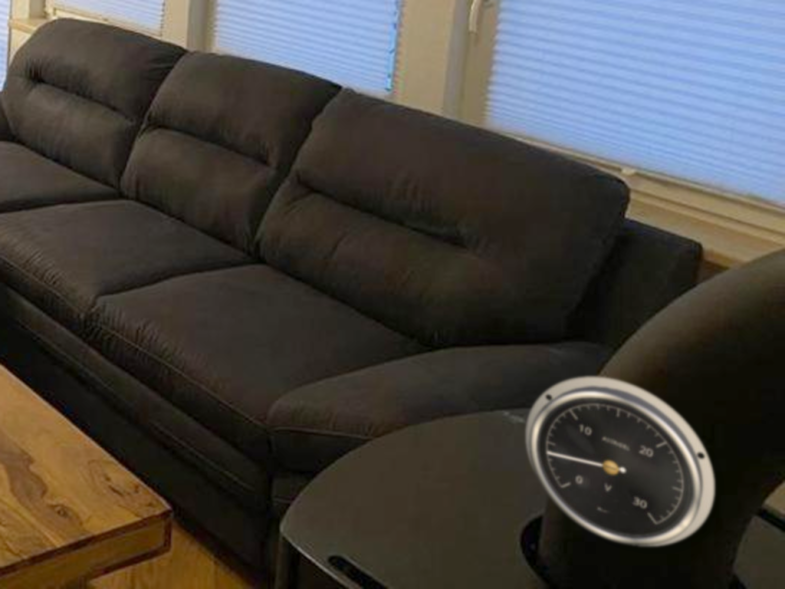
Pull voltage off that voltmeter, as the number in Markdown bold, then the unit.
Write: **4** V
